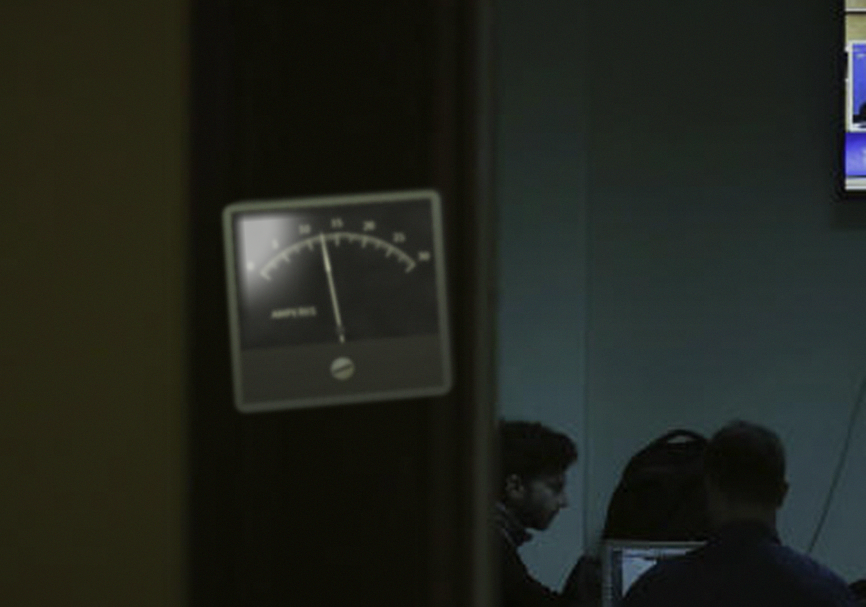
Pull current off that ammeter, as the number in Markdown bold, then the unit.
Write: **12.5** A
